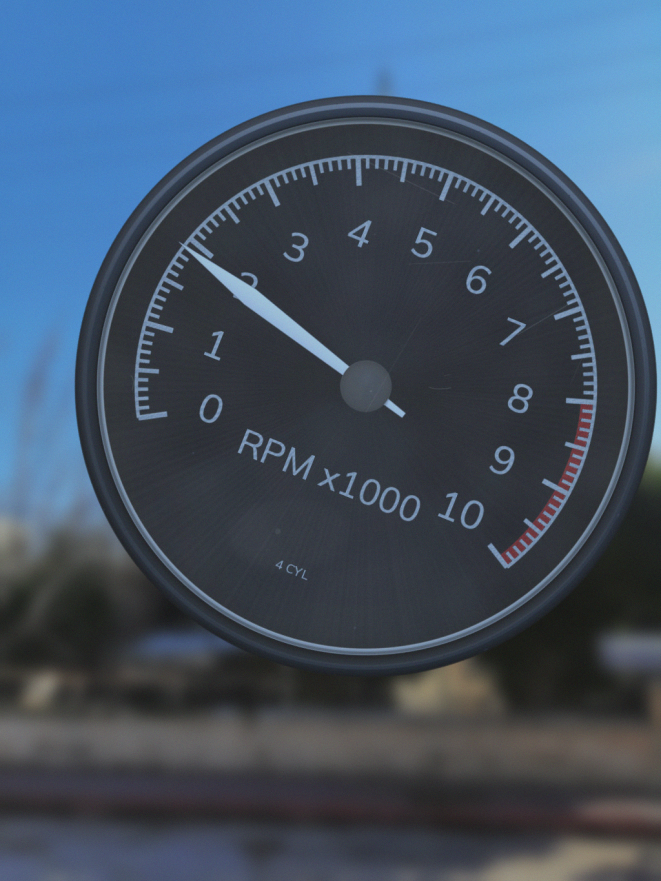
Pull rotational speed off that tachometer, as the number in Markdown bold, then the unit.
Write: **1900** rpm
